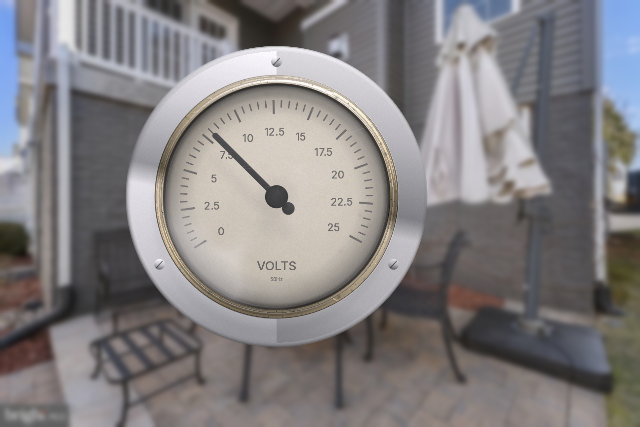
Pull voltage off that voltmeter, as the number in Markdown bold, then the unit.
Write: **8** V
